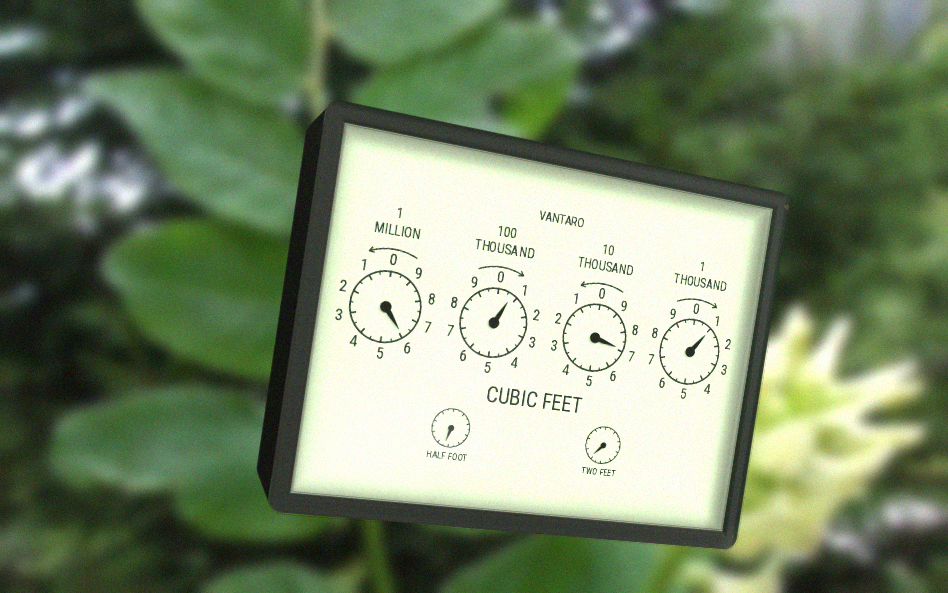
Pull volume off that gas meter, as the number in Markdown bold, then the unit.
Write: **607100** ft³
